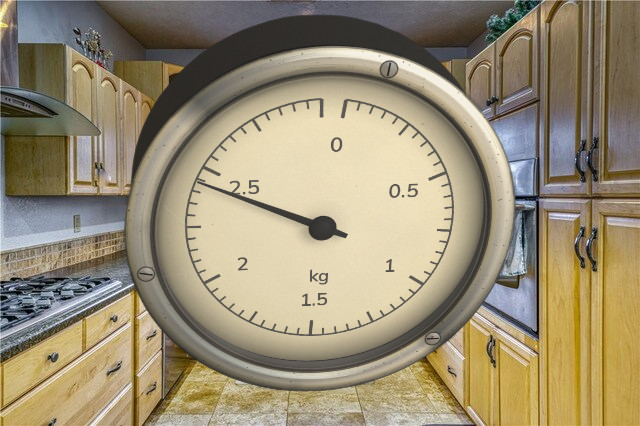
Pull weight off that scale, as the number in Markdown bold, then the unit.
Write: **2.45** kg
